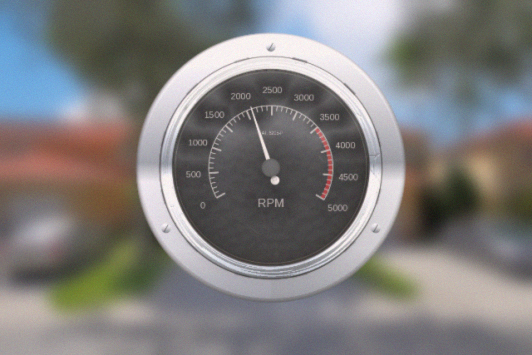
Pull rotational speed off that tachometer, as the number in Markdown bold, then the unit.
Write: **2100** rpm
